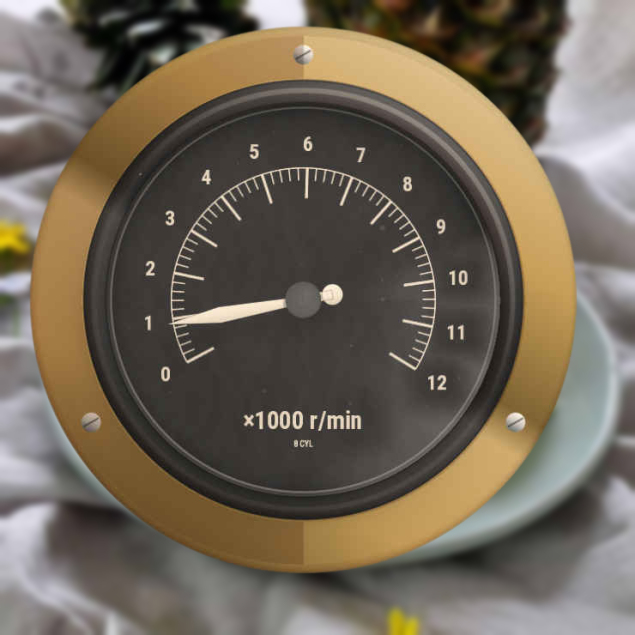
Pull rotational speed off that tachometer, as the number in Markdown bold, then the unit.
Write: **900** rpm
